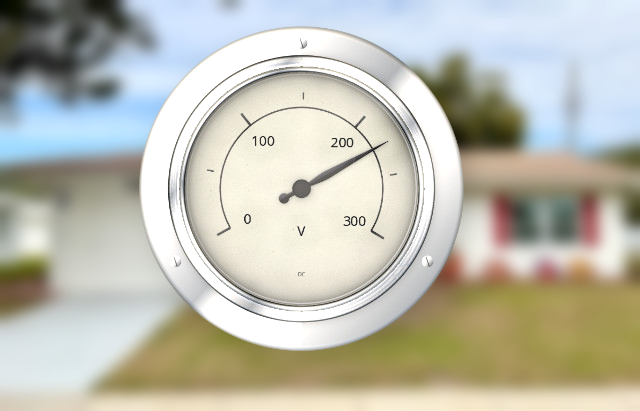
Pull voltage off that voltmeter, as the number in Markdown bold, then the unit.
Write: **225** V
